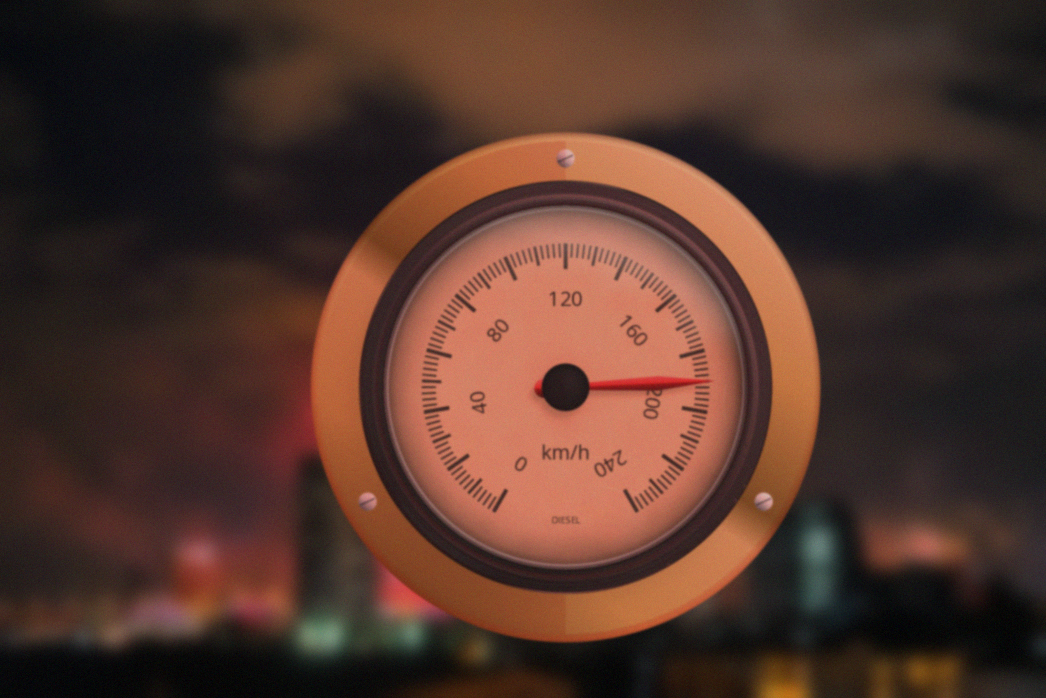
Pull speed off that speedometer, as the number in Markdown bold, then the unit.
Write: **190** km/h
